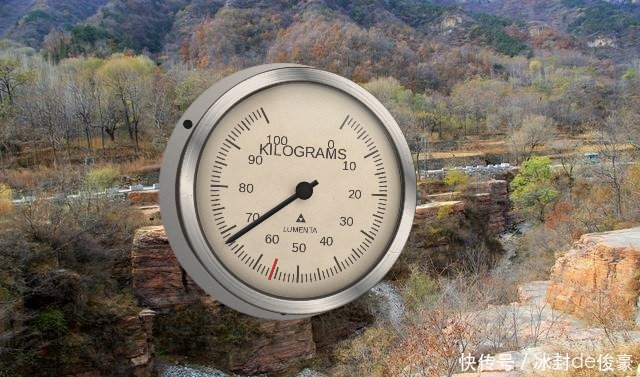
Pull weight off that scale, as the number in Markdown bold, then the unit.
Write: **68** kg
